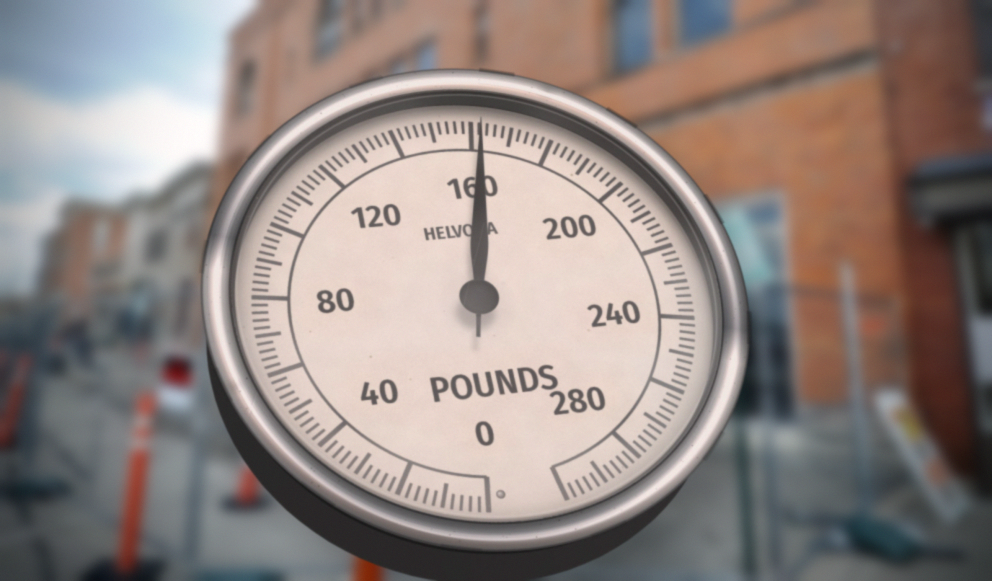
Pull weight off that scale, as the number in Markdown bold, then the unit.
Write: **162** lb
